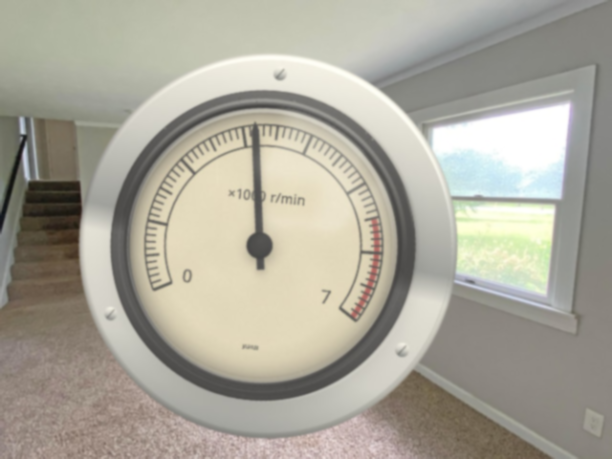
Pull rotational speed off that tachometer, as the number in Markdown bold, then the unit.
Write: **3200** rpm
